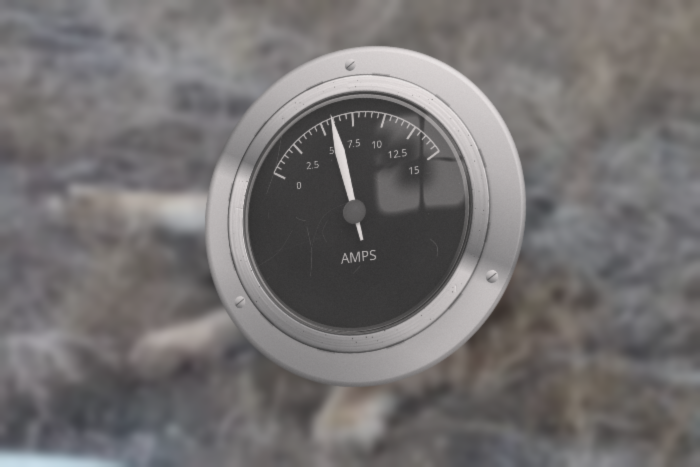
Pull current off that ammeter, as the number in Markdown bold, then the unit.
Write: **6** A
